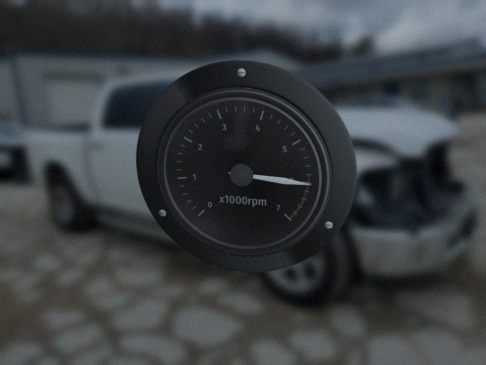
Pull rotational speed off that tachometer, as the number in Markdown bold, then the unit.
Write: **6000** rpm
